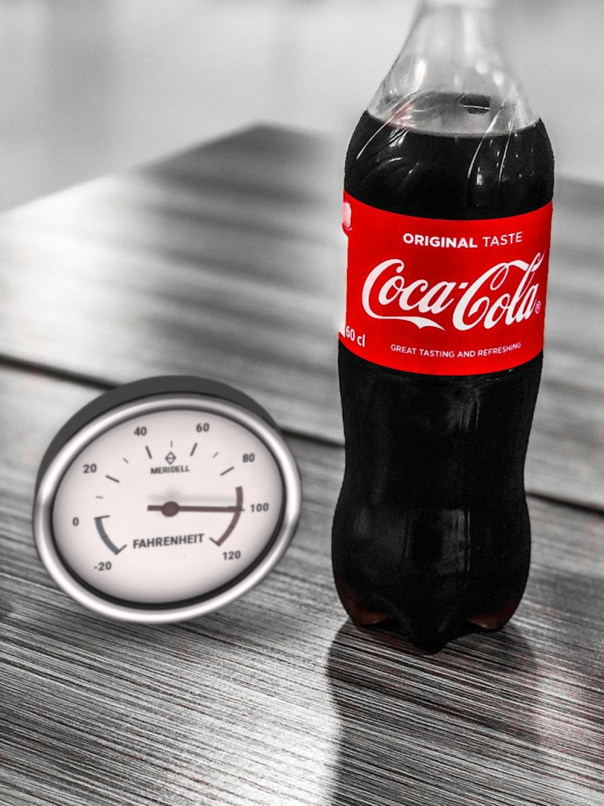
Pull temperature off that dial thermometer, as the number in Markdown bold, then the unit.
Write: **100** °F
